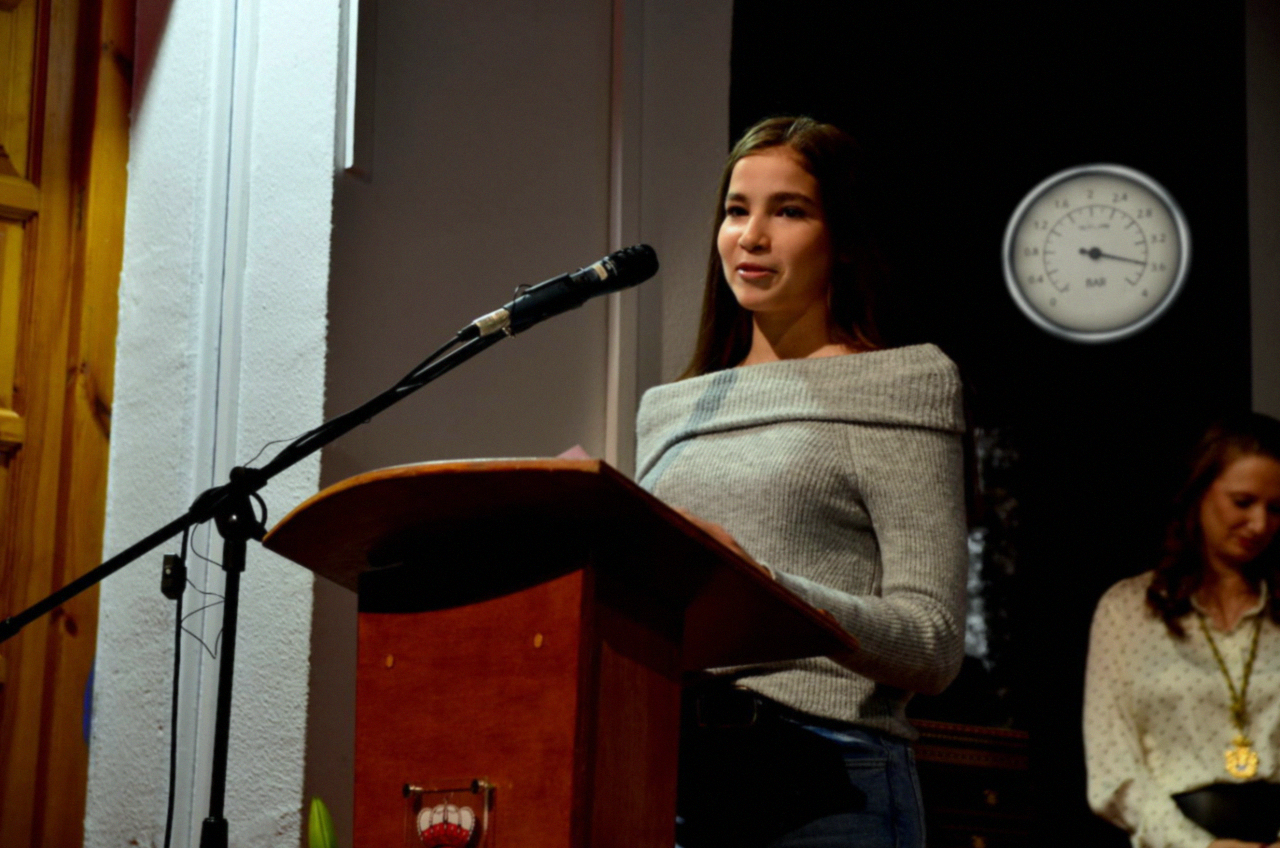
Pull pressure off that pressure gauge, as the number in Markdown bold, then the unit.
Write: **3.6** bar
